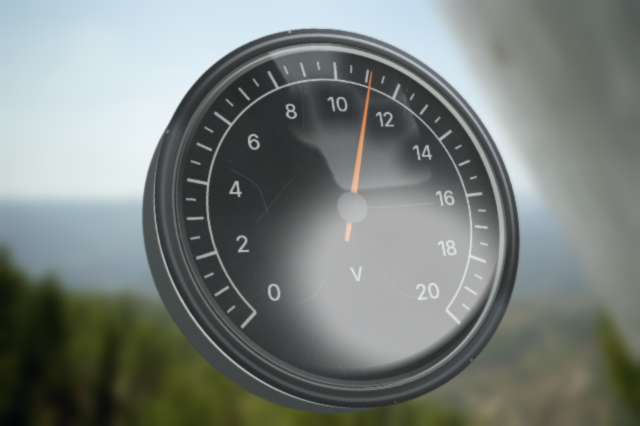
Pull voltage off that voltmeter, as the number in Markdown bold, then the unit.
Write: **11** V
